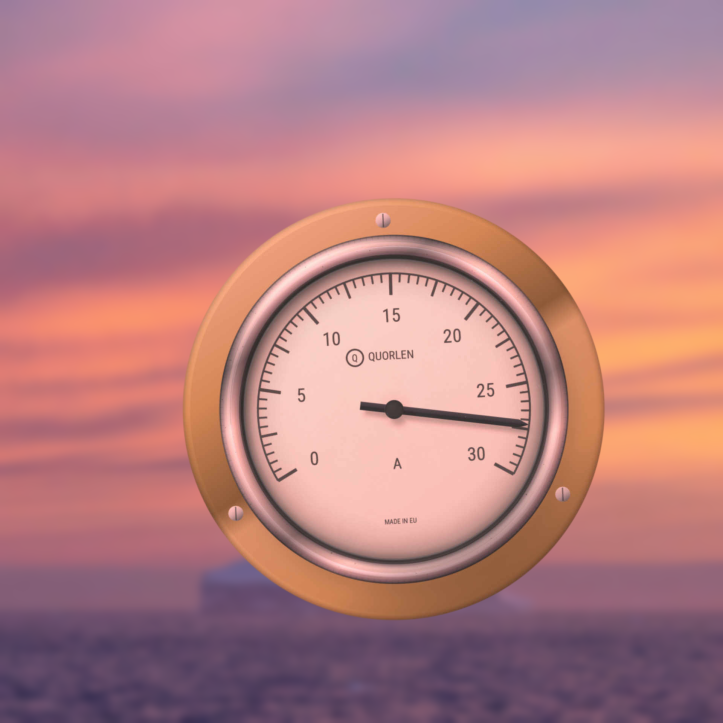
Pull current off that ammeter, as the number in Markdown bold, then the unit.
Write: **27.25** A
